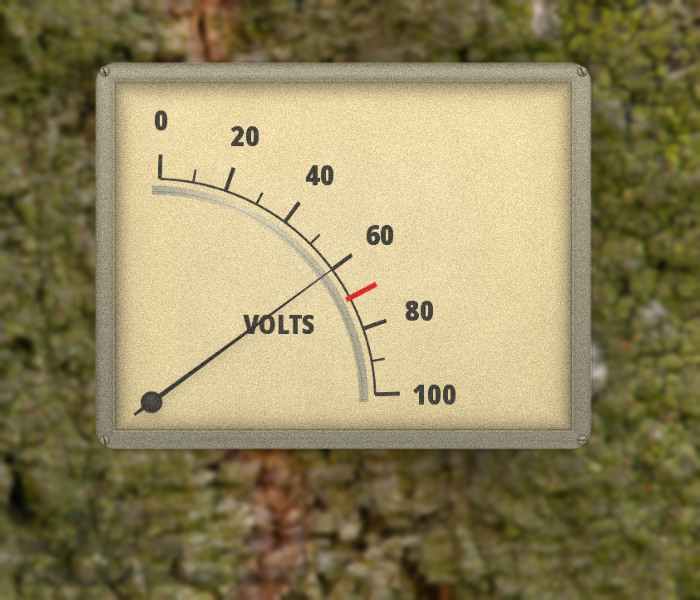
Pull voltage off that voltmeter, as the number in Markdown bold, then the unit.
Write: **60** V
